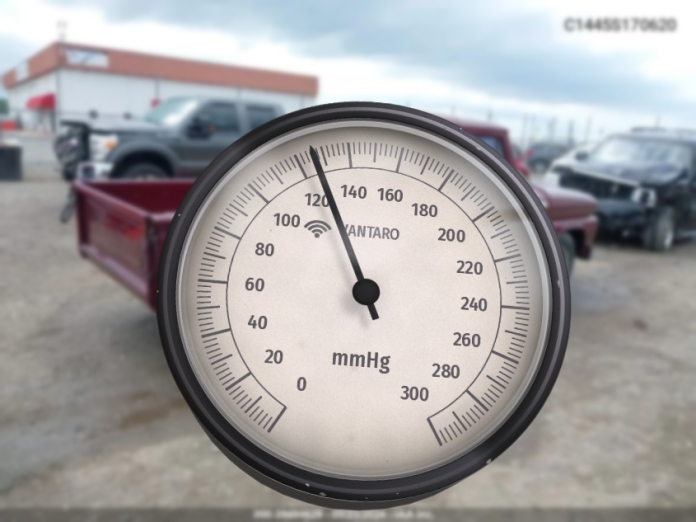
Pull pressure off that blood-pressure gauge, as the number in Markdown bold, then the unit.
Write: **126** mmHg
